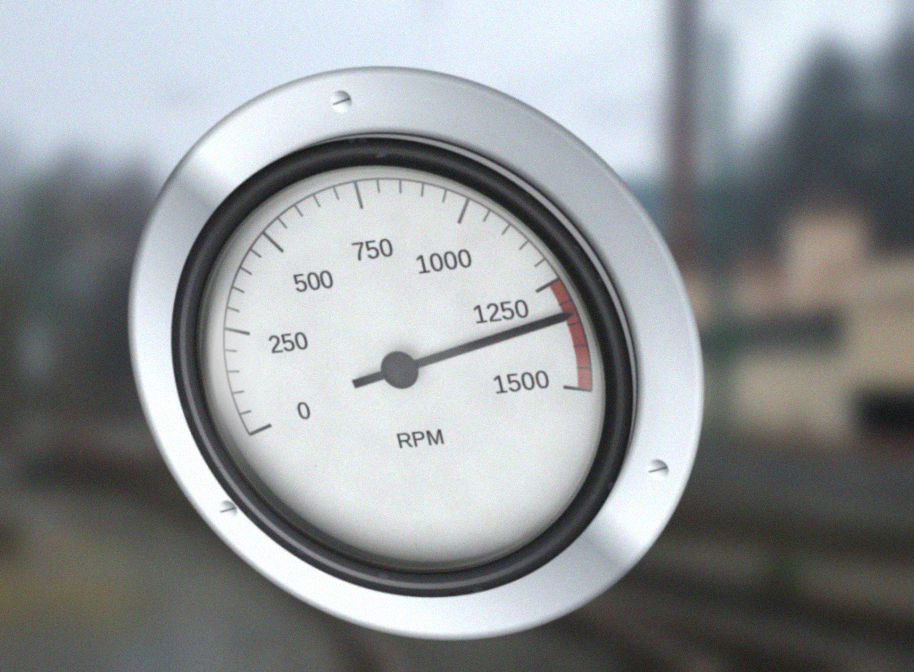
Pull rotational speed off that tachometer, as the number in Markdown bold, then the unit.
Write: **1325** rpm
